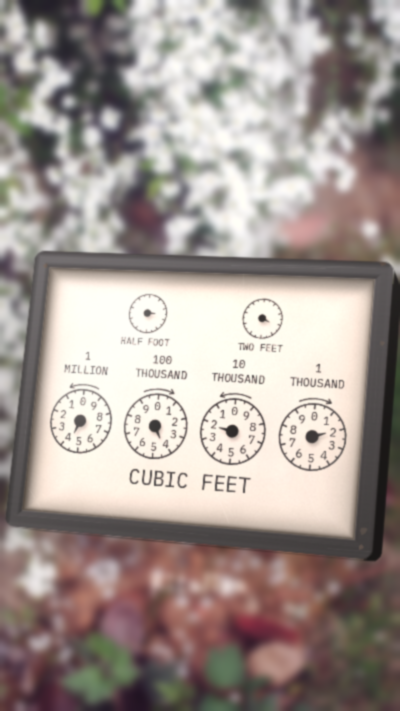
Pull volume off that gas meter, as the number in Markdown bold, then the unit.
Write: **442200** ft³
